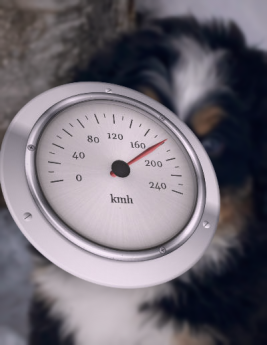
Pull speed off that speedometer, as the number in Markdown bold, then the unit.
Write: **180** km/h
